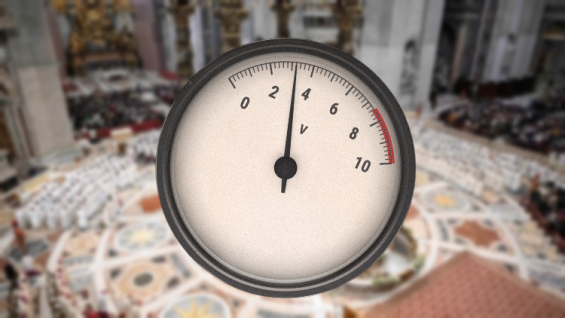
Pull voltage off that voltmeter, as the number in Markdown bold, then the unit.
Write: **3.2** V
